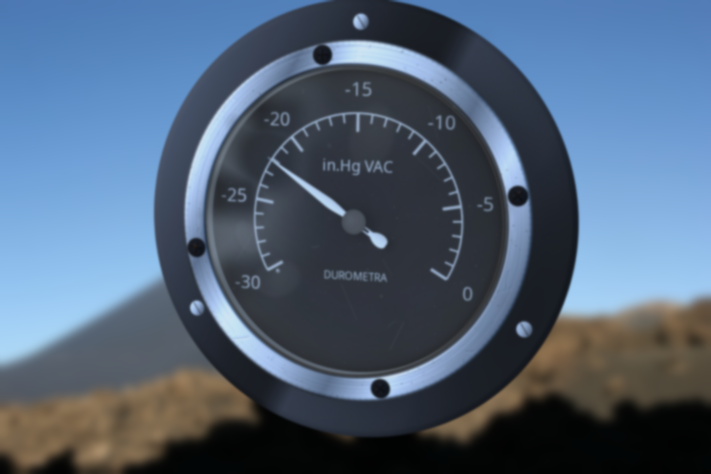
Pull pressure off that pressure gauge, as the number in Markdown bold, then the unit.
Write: **-22** inHg
